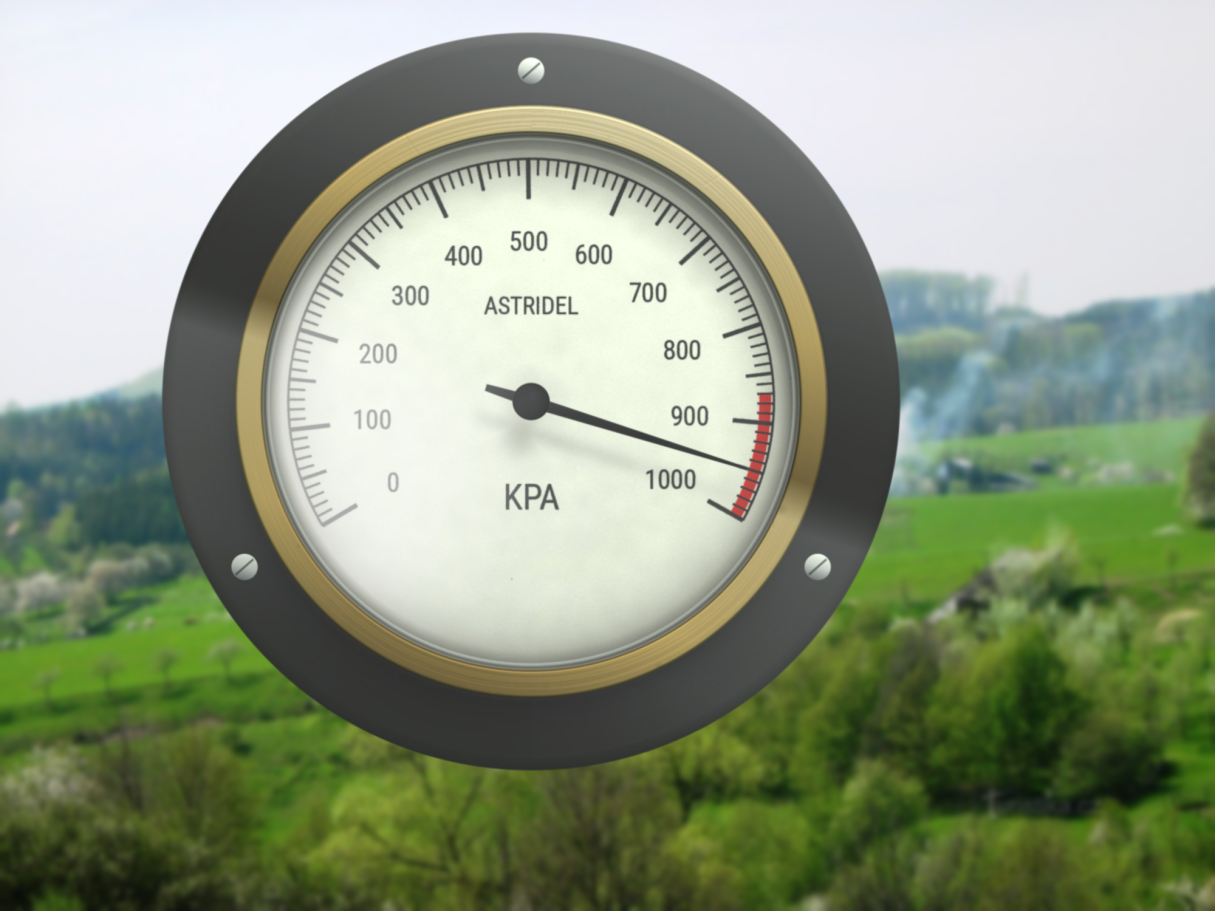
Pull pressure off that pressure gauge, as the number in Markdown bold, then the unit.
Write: **950** kPa
